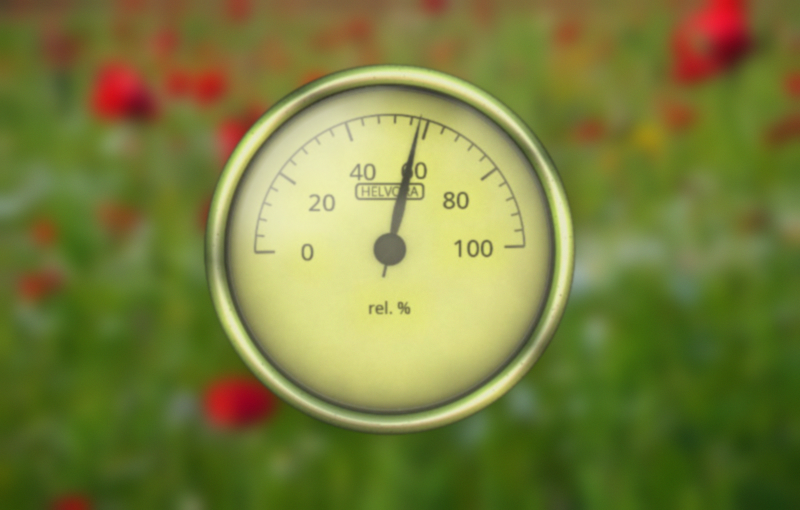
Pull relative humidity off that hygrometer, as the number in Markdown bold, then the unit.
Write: **58** %
